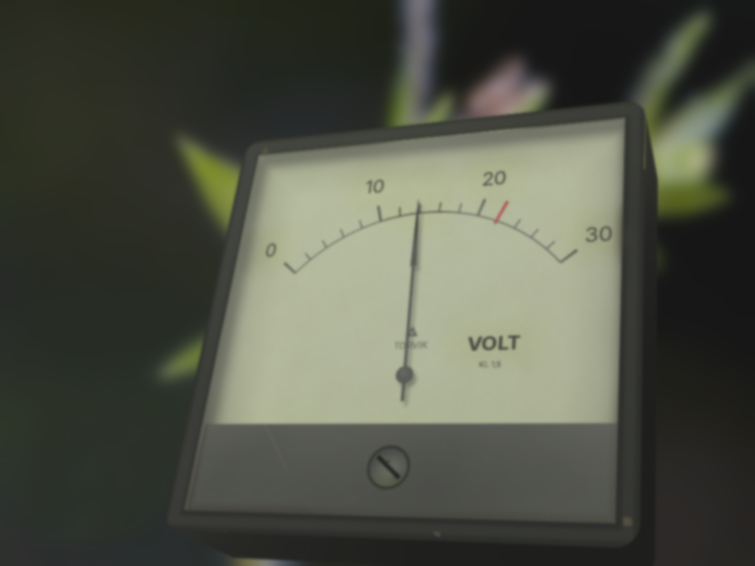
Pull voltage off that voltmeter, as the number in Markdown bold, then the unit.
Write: **14** V
